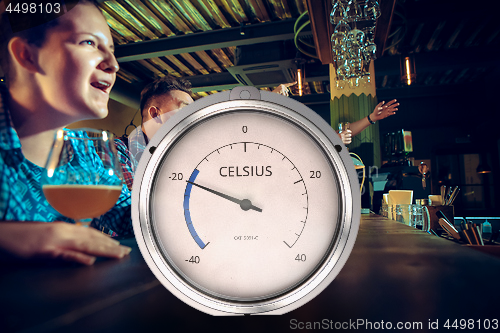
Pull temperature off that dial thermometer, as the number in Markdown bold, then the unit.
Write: **-20** °C
